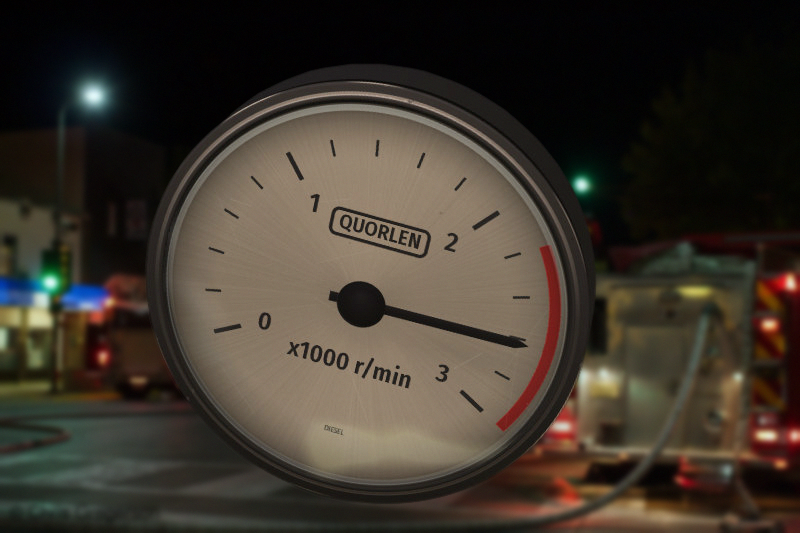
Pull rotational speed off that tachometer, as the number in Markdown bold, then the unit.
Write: **2600** rpm
